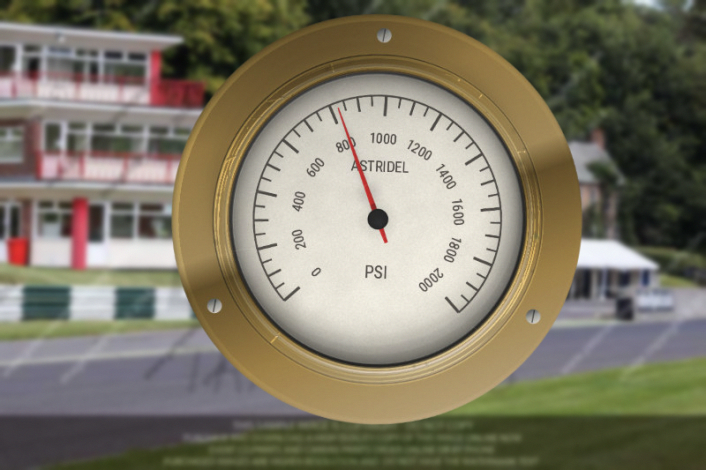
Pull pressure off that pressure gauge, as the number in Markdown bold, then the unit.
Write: **825** psi
